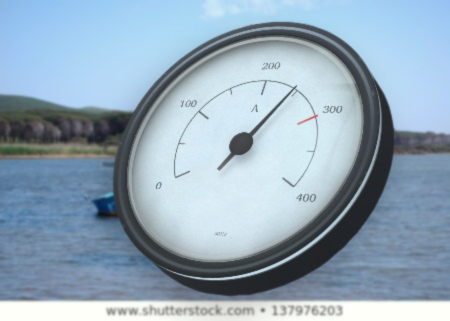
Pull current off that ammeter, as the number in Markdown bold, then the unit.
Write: **250** A
